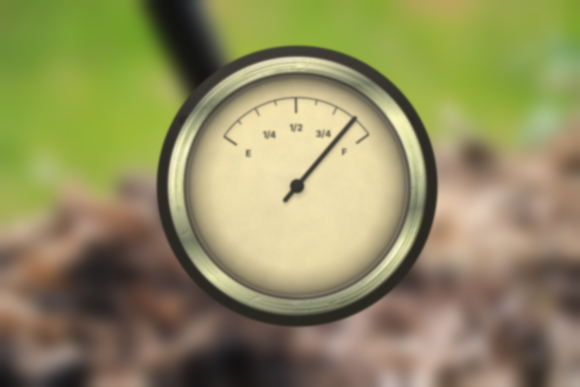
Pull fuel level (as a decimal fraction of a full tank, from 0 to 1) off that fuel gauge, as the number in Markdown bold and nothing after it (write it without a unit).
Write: **0.875**
